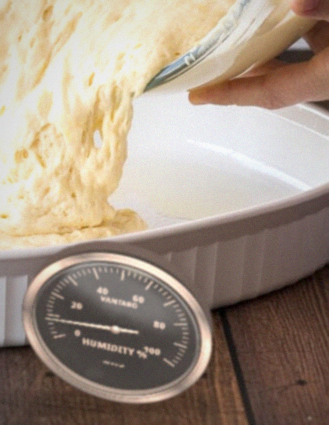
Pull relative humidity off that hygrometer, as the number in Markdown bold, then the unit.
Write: **10** %
